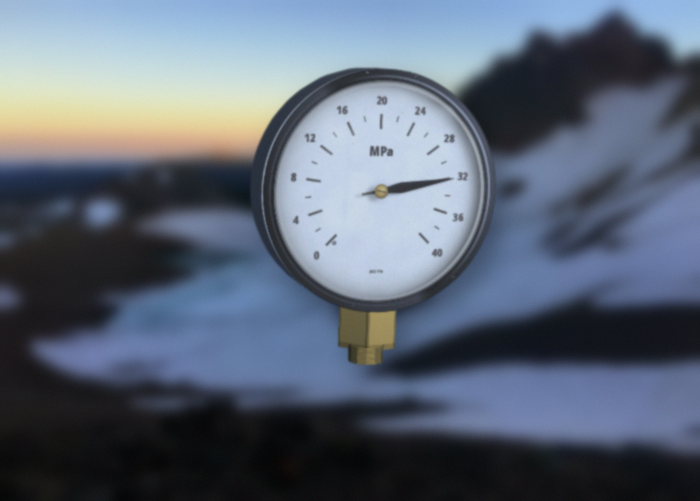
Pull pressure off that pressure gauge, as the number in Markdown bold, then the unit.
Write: **32** MPa
